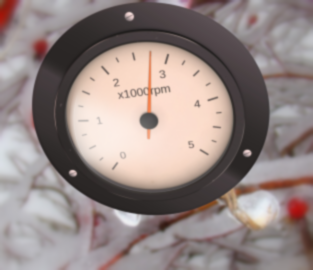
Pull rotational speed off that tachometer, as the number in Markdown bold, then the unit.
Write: **2750** rpm
